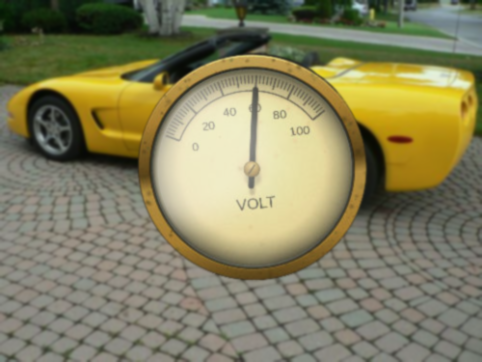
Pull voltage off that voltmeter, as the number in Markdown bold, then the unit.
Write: **60** V
